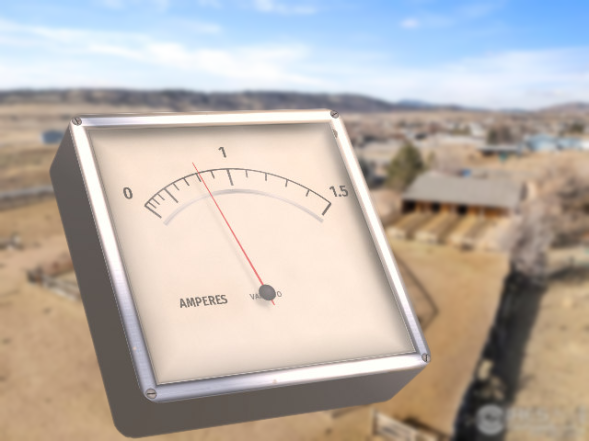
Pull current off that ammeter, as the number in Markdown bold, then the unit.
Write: **0.8** A
